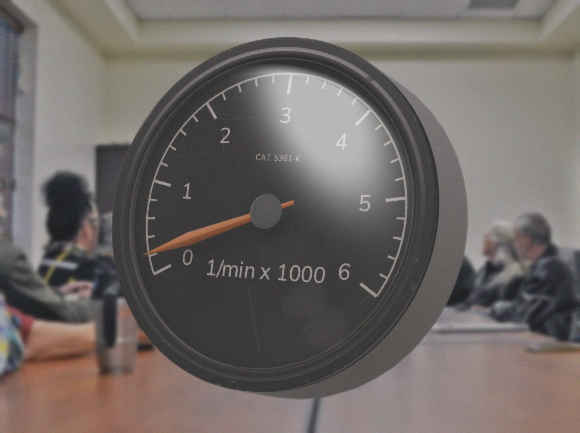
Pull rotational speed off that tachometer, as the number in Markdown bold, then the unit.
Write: **200** rpm
